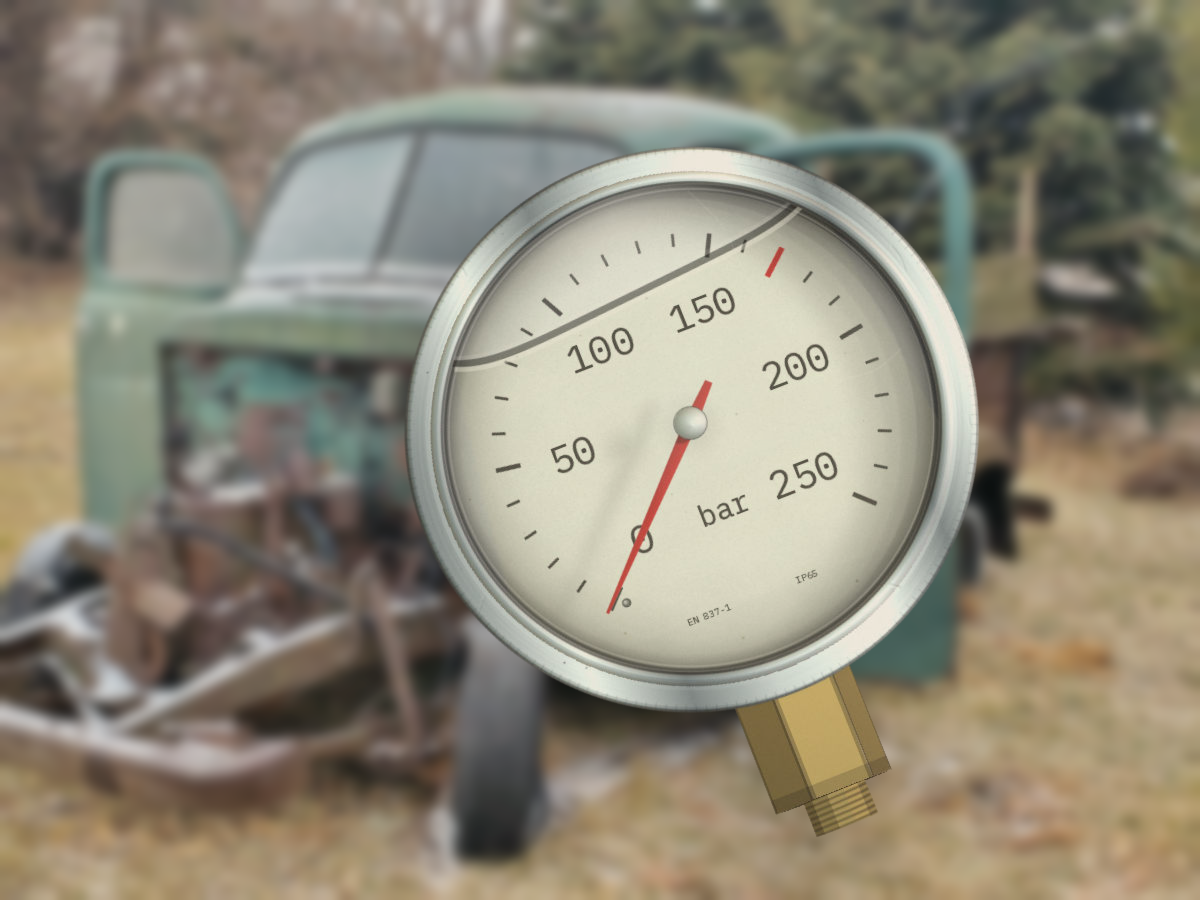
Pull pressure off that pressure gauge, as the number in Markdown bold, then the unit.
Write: **0** bar
